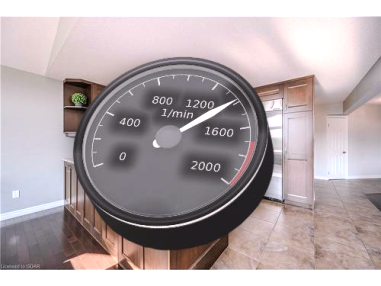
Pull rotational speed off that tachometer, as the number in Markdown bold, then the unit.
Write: **1400** rpm
